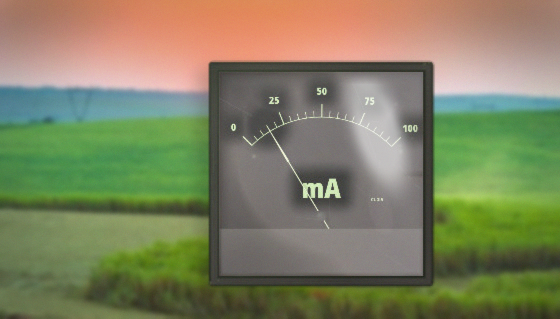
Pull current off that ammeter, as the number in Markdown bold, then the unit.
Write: **15** mA
